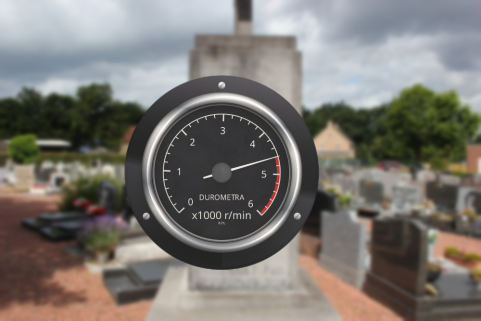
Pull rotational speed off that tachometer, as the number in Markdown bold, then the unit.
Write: **4600** rpm
